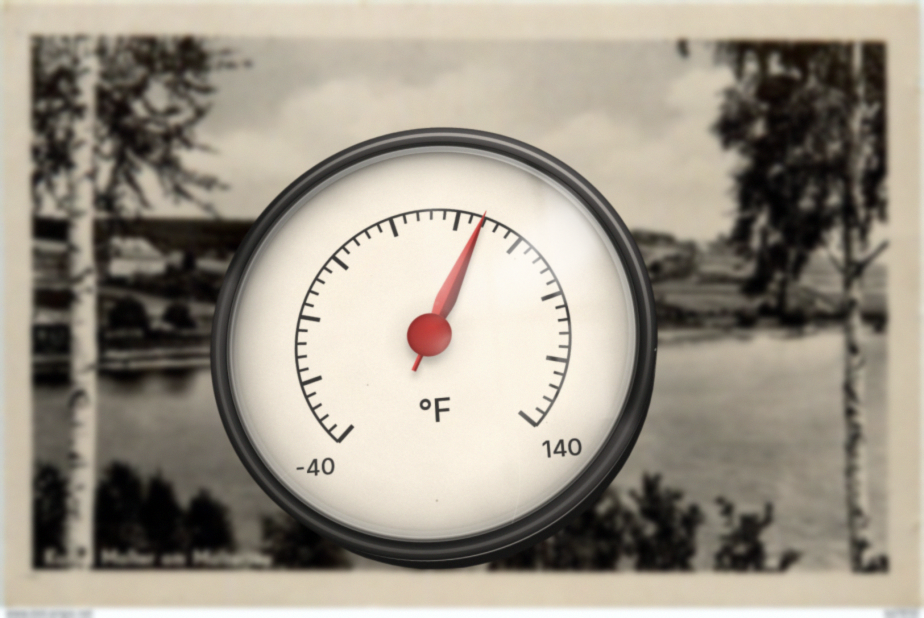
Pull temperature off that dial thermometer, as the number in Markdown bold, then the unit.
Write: **68** °F
